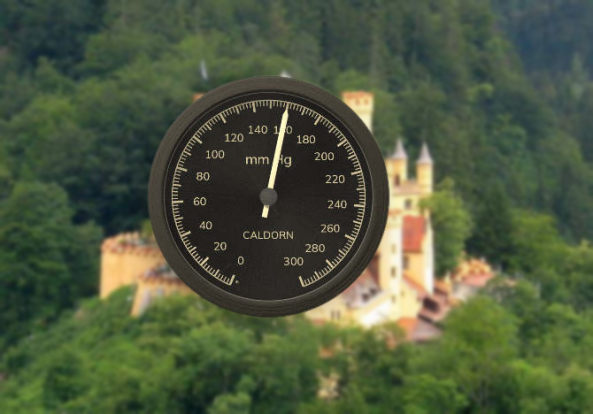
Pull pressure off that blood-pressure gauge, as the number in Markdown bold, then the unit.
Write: **160** mmHg
